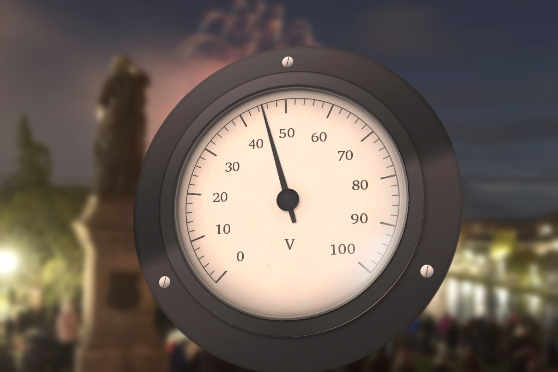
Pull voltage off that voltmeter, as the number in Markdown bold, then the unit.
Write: **45** V
